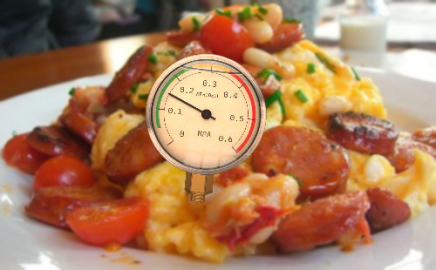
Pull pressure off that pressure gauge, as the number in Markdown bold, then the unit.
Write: **0.15** MPa
